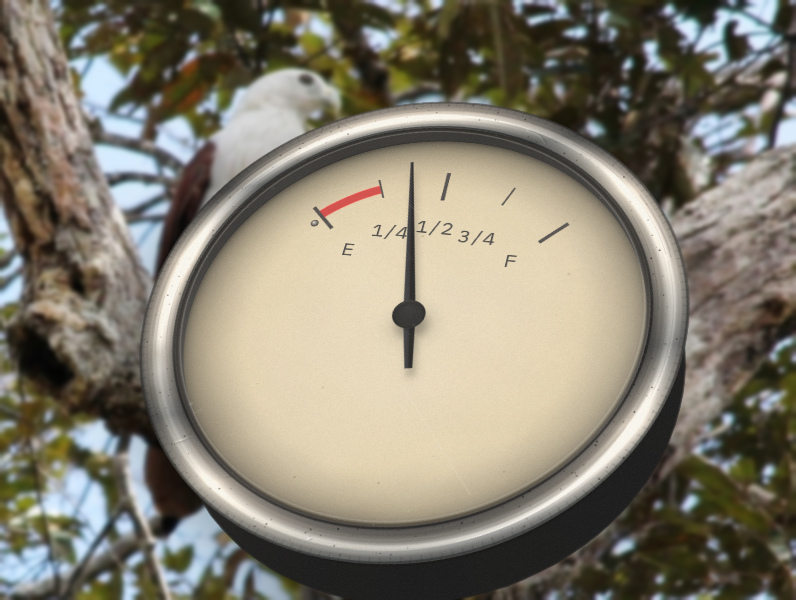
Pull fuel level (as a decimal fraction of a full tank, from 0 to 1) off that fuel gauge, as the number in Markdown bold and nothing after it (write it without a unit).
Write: **0.375**
